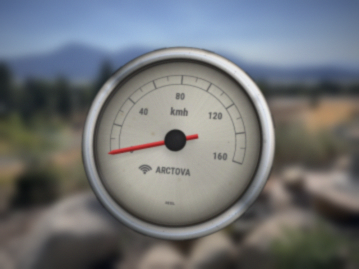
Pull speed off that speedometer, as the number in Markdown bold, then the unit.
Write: **0** km/h
